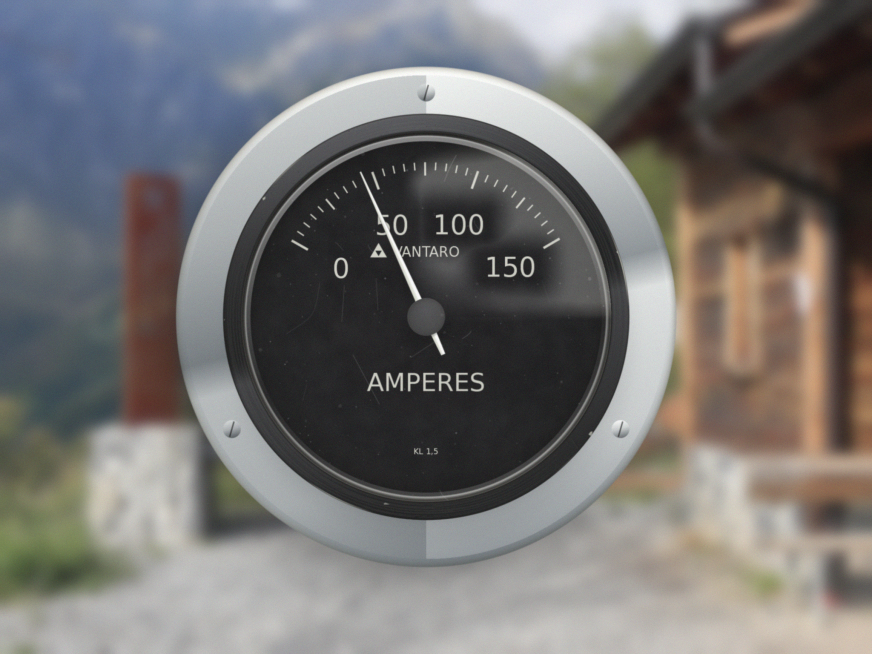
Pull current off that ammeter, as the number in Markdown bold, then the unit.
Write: **45** A
